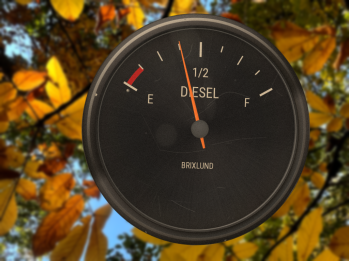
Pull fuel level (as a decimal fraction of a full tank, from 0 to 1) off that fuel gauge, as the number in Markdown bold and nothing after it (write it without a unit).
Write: **0.375**
